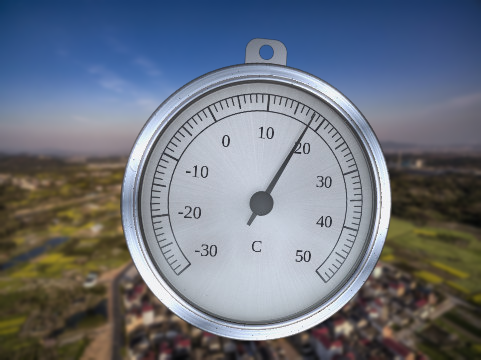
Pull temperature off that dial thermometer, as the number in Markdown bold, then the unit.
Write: **18** °C
